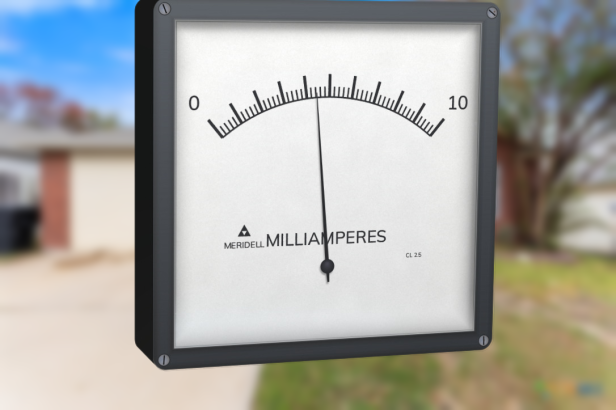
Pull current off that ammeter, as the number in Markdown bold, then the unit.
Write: **4.4** mA
